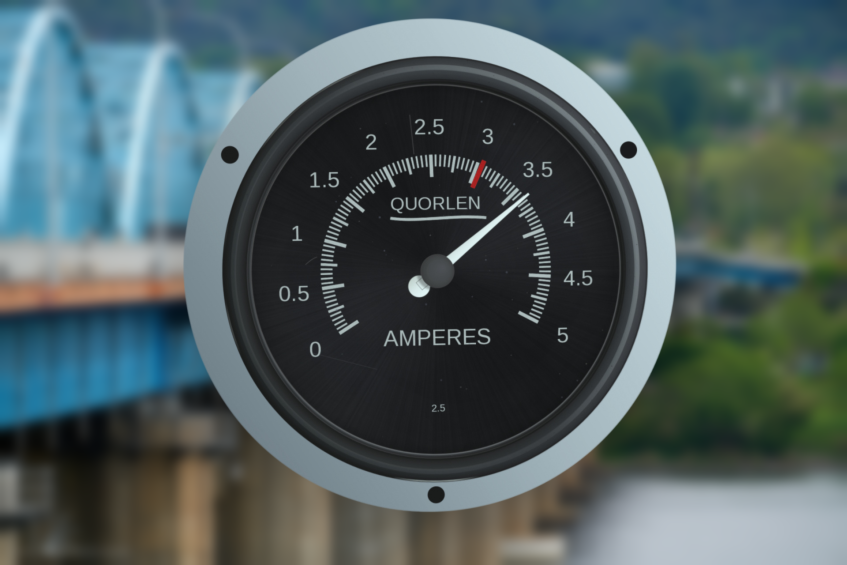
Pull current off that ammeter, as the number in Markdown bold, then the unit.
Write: **3.6** A
